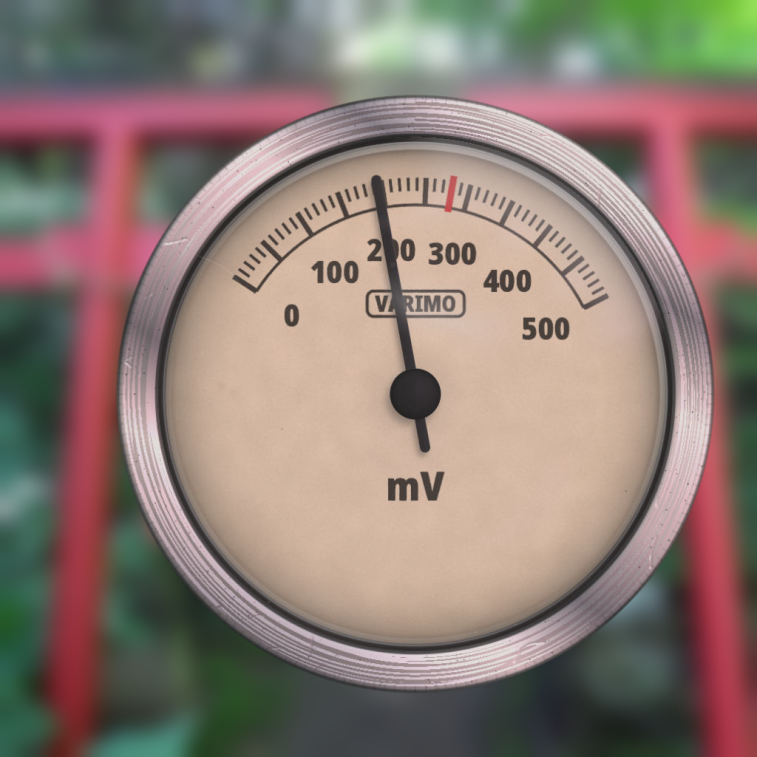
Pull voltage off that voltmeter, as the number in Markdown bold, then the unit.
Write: **195** mV
